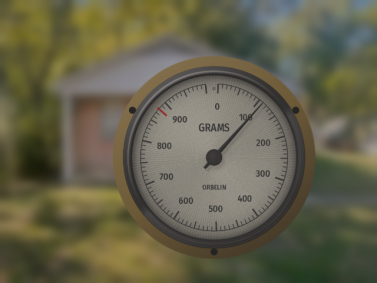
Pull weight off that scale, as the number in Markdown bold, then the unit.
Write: **110** g
